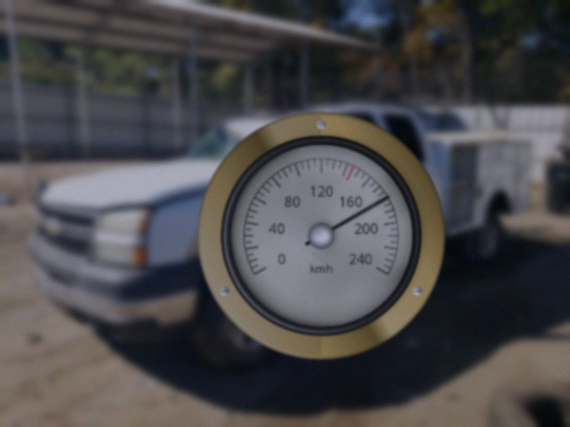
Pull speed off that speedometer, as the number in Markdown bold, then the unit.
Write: **180** km/h
